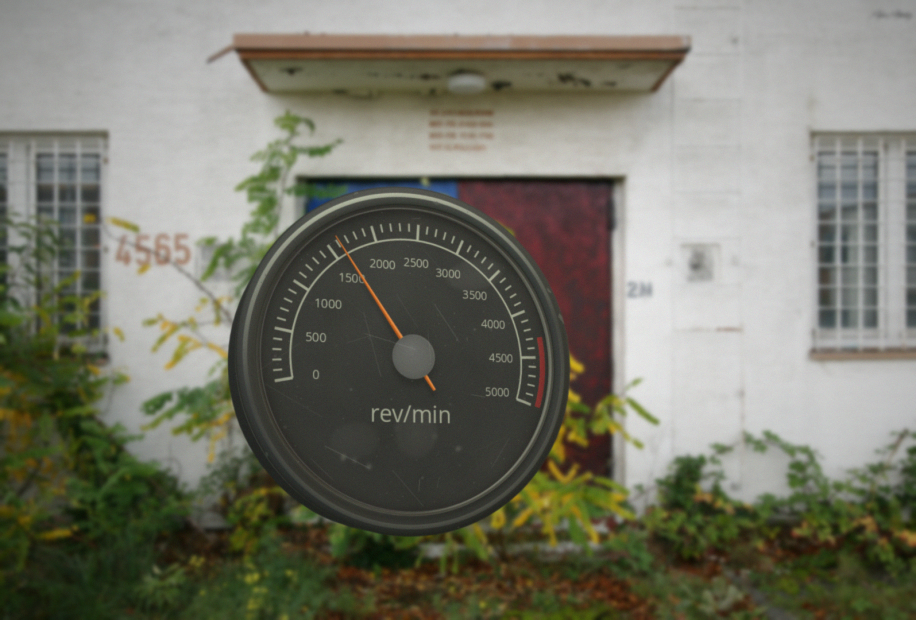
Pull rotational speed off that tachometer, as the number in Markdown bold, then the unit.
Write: **1600** rpm
